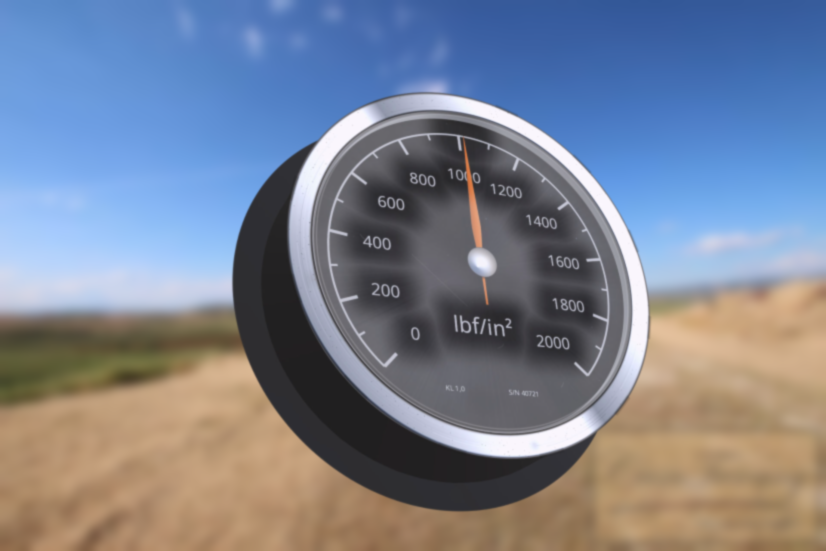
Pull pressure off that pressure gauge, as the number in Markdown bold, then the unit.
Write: **1000** psi
